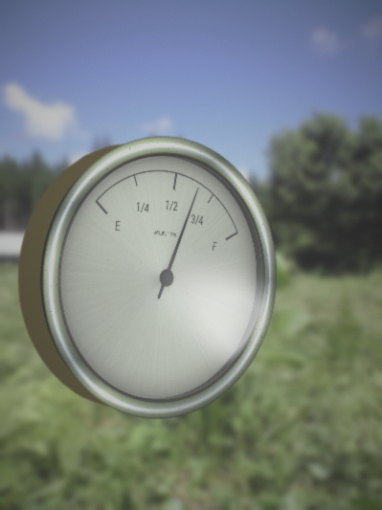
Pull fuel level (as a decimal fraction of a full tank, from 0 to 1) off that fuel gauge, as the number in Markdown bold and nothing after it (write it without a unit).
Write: **0.625**
